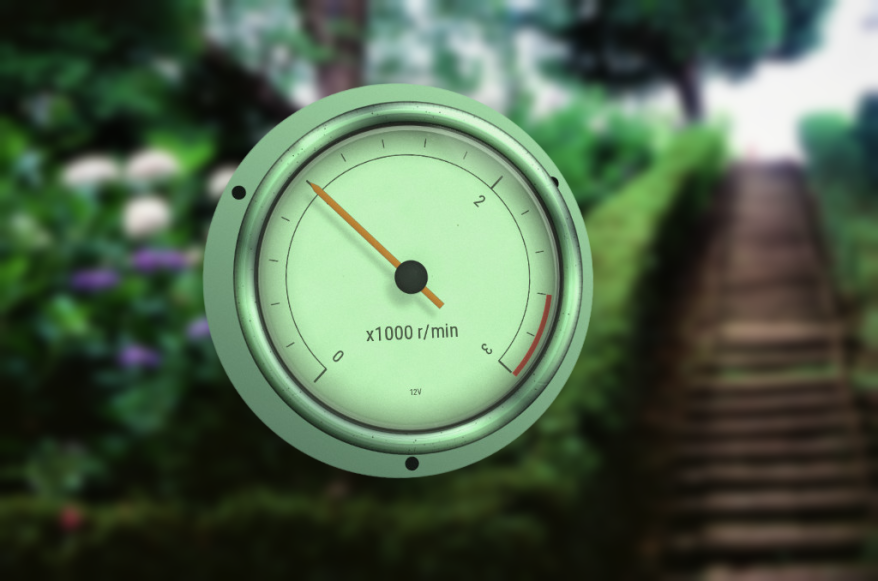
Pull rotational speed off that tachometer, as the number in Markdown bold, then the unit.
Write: **1000** rpm
